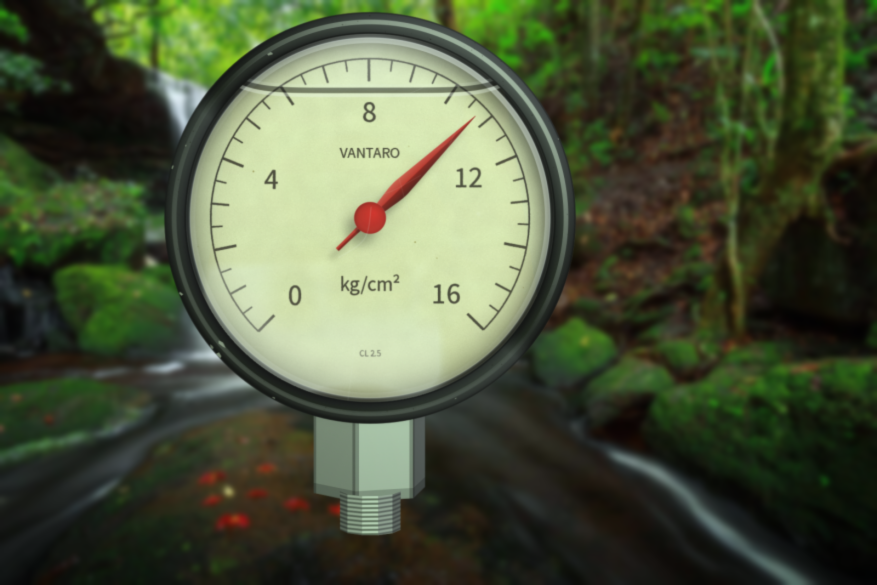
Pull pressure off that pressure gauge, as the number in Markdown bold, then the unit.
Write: **10.75** kg/cm²
